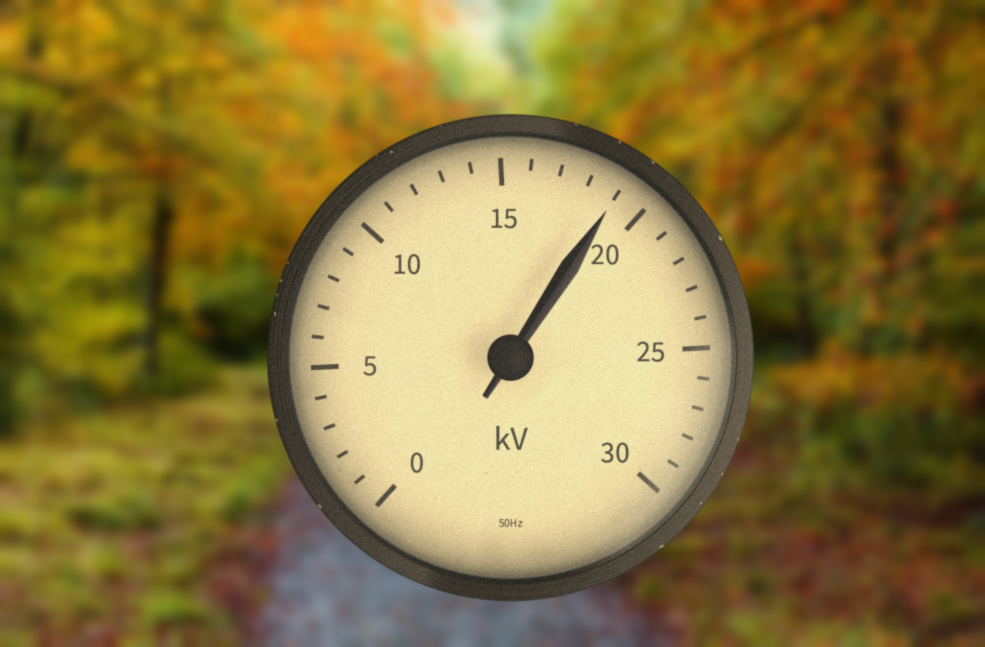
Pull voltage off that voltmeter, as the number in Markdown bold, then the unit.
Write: **19** kV
